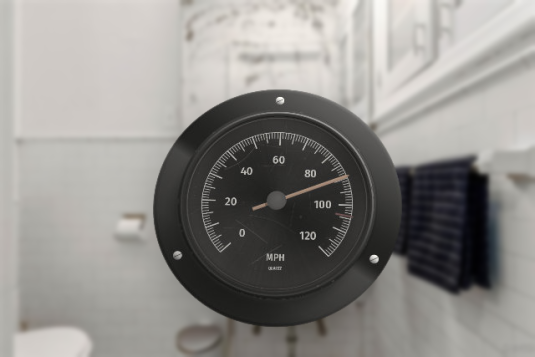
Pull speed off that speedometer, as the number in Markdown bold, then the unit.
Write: **90** mph
